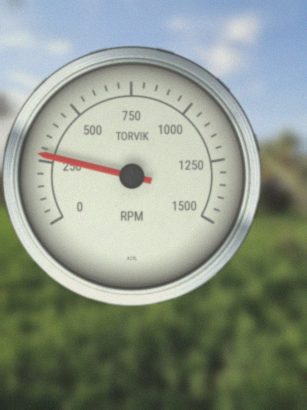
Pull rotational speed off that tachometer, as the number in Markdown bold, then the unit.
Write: **275** rpm
